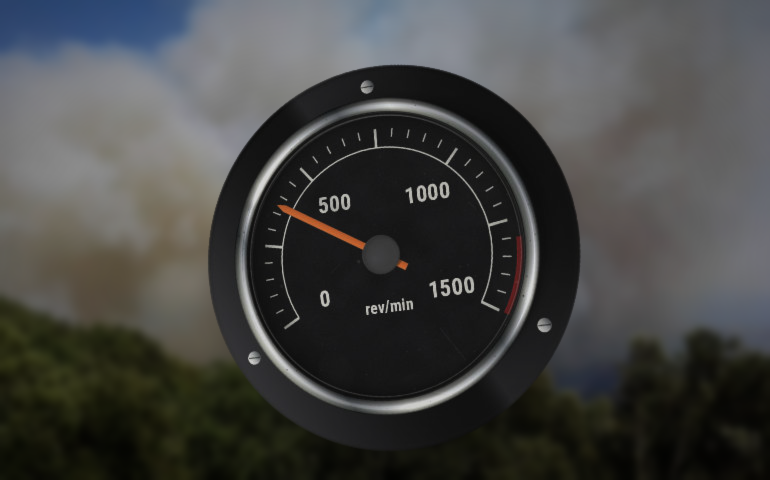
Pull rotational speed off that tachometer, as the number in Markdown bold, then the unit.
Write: **375** rpm
